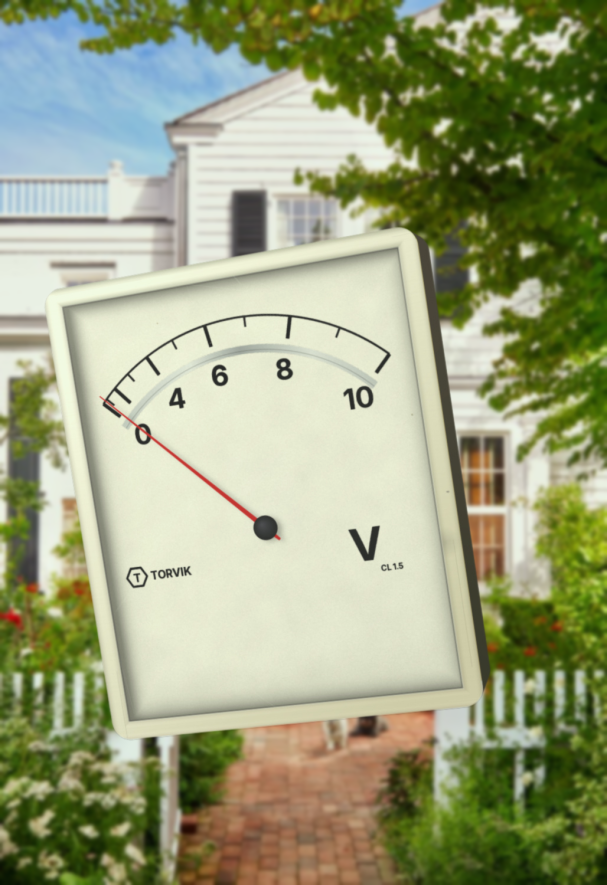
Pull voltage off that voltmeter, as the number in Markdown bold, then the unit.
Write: **1** V
